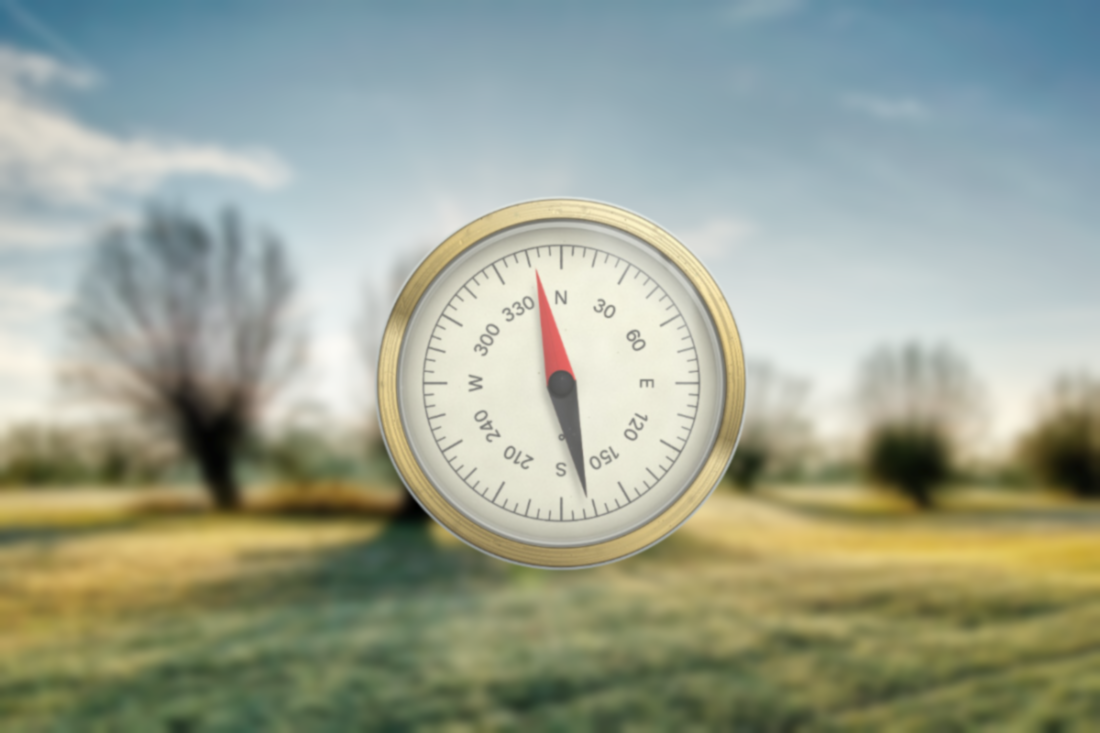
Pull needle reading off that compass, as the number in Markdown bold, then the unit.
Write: **347.5** °
